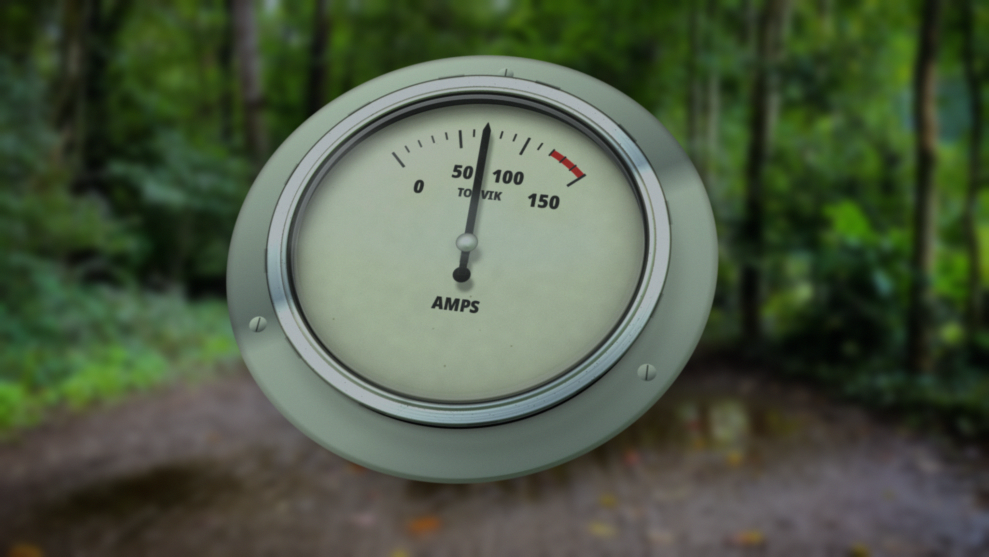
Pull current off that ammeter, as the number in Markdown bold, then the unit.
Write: **70** A
